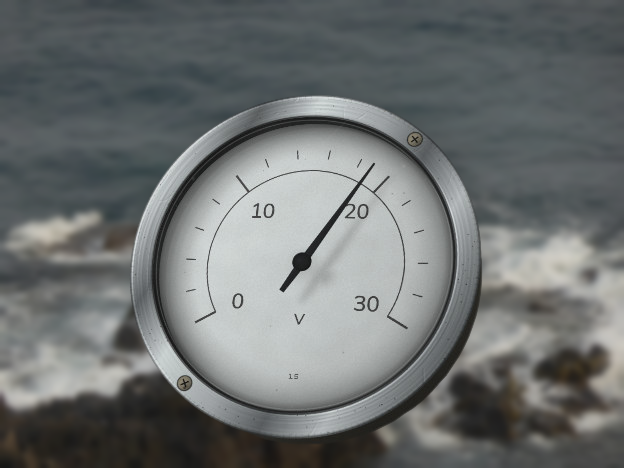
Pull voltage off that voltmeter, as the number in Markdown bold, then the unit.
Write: **19** V
